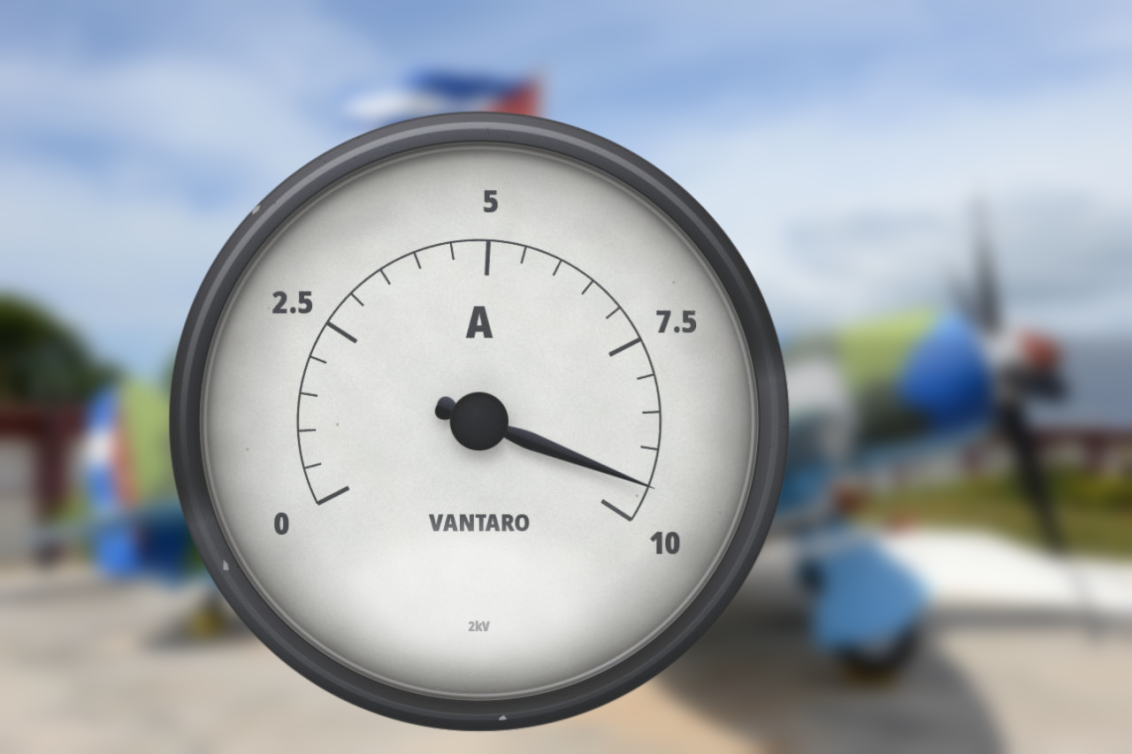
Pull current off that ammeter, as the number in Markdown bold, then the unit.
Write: **9.5** A
